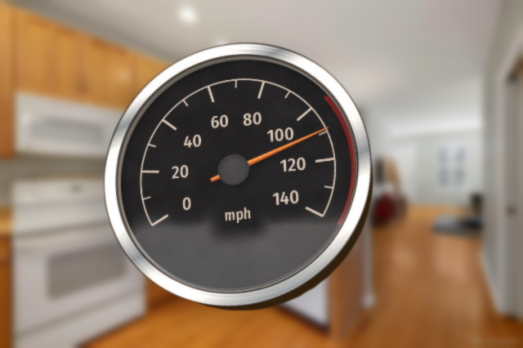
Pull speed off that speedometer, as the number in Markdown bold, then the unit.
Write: **110** mph
